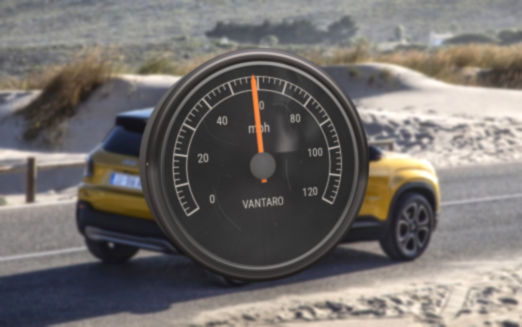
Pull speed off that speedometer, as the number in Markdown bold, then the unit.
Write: **58** mph
